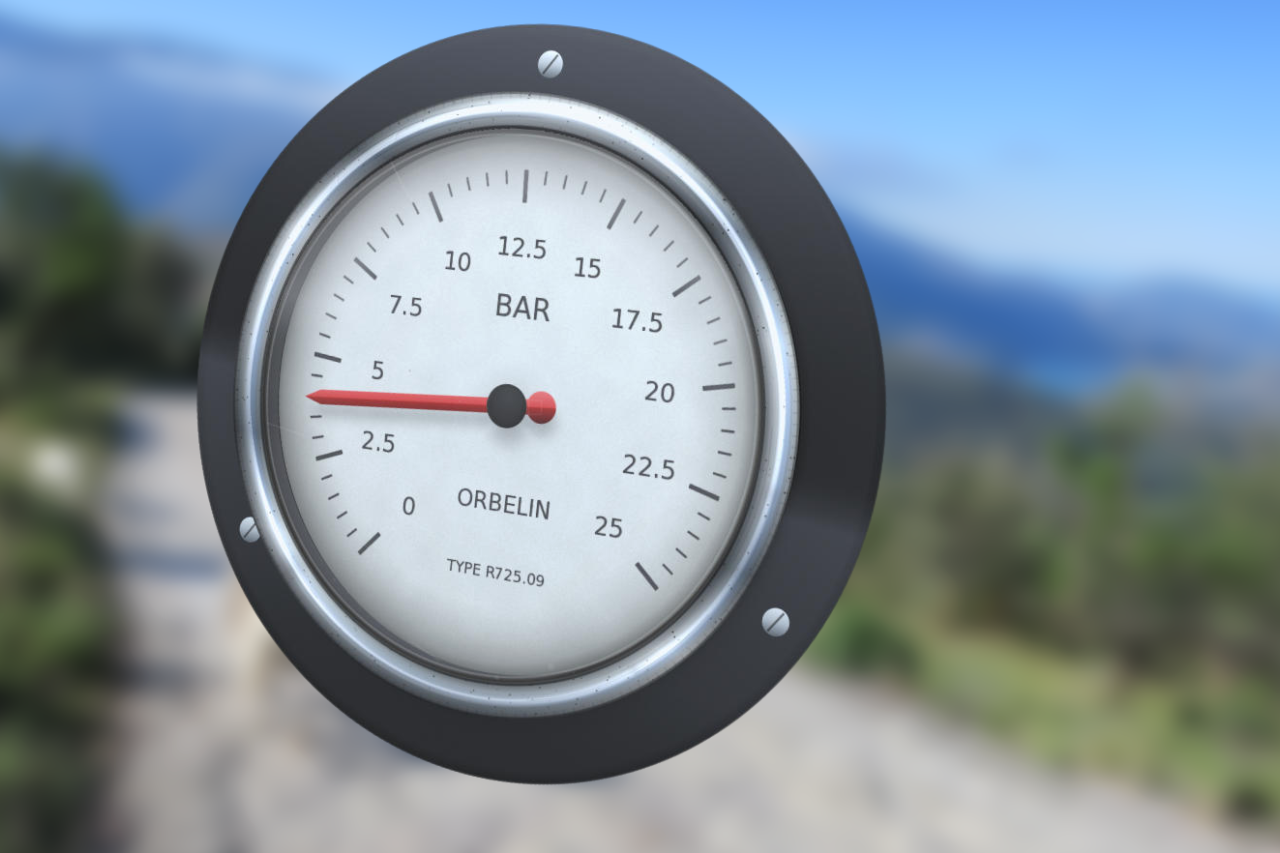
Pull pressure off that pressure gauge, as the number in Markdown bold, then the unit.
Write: **4** bar
